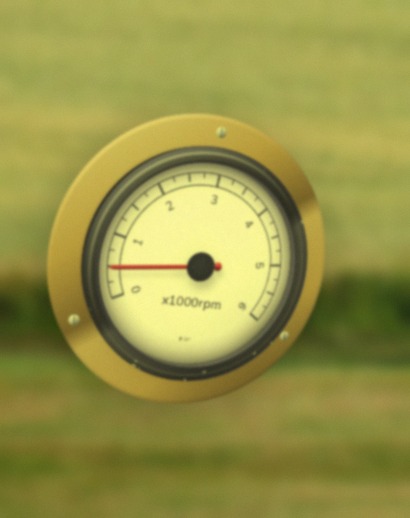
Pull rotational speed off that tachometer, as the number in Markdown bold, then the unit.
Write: **500** rpm
